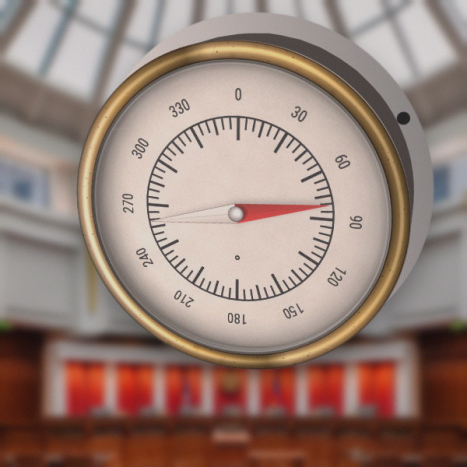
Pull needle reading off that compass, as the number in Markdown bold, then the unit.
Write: **80** °
